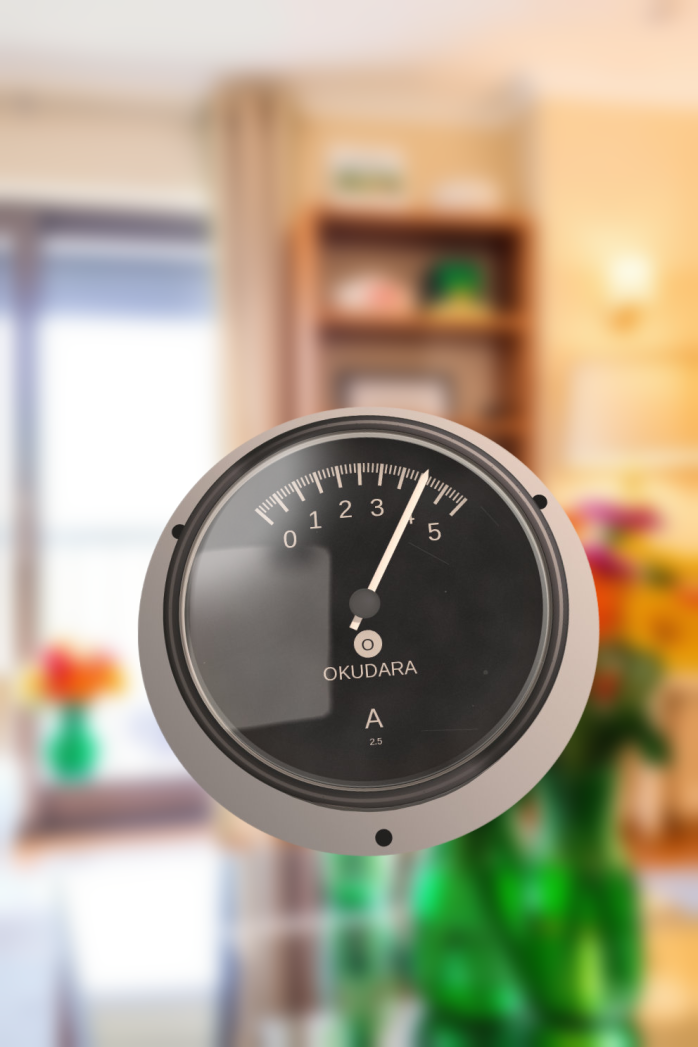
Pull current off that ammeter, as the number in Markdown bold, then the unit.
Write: **4** A
